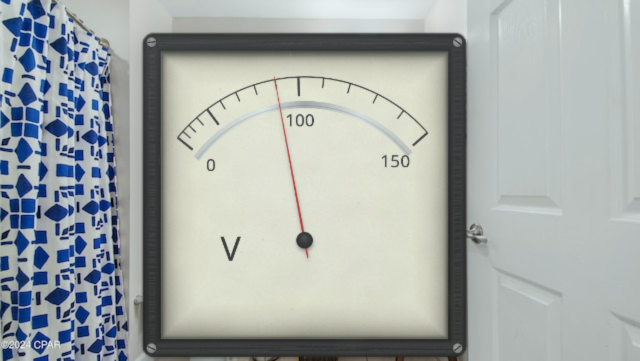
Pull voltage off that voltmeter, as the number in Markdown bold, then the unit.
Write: **90** V
